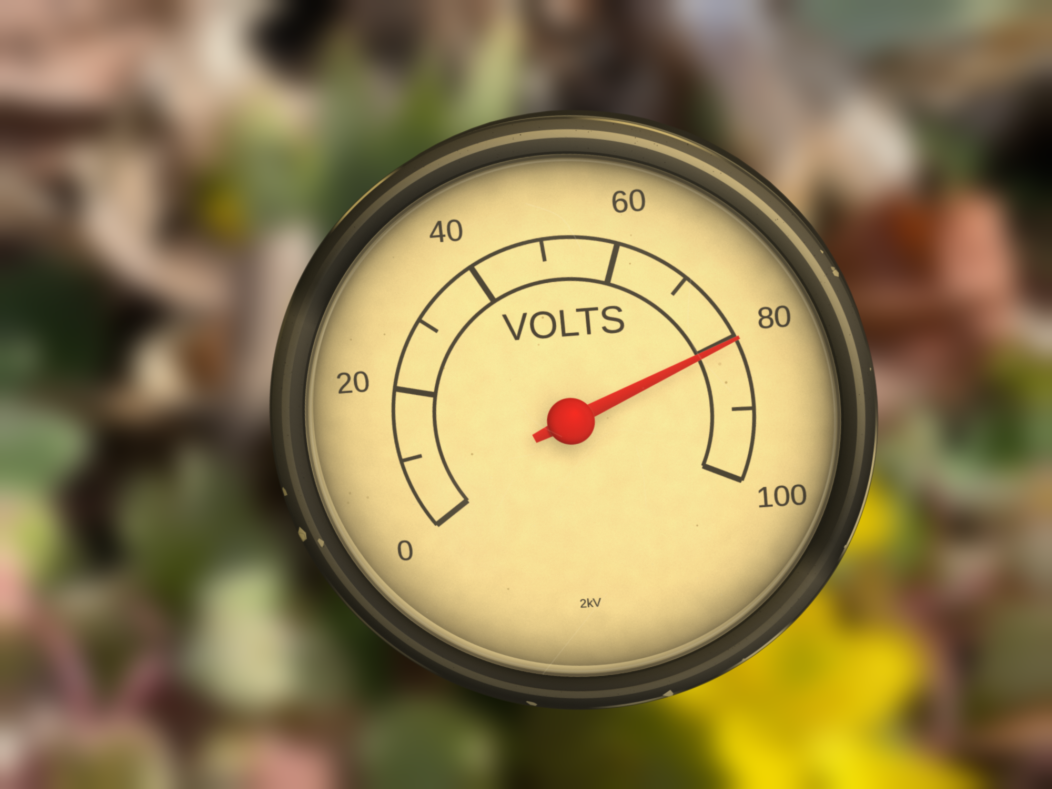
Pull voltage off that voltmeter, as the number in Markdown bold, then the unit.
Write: **80** V
